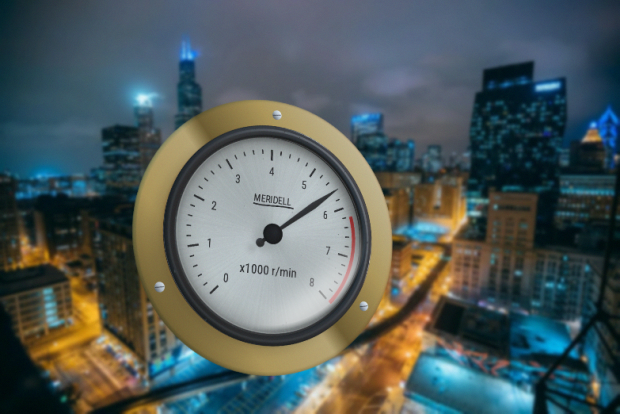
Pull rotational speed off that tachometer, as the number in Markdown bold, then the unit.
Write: **5600** rpm
